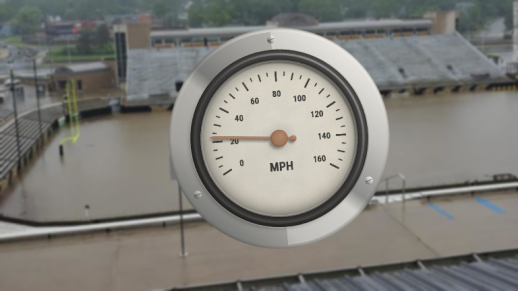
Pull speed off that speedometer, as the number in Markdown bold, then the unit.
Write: **22.5** mph
